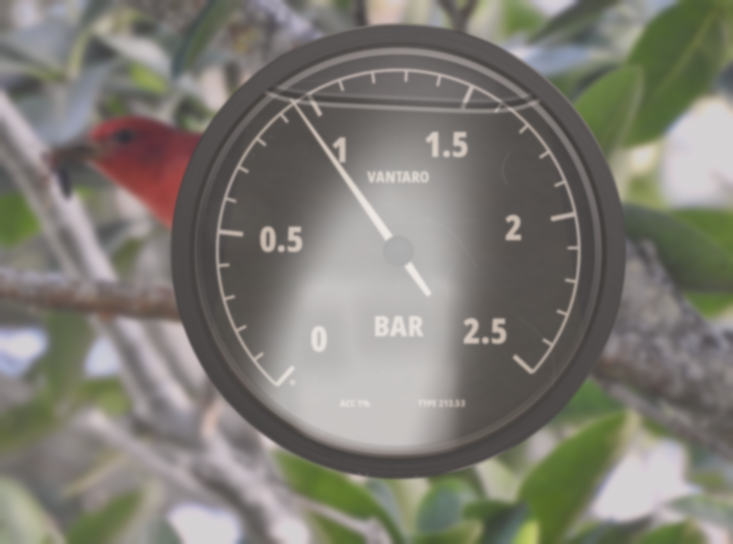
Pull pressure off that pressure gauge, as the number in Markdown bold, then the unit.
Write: **0.95** bar
